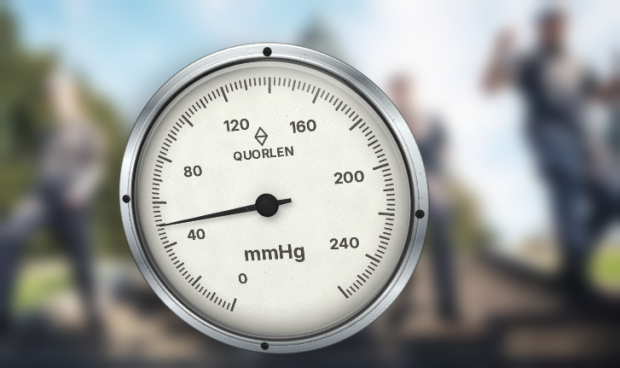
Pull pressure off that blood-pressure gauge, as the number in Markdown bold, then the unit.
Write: **50** mmHg
